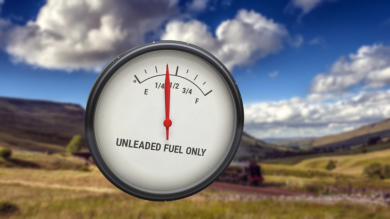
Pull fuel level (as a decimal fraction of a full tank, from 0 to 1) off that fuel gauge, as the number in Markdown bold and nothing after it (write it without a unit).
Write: **0.375**
